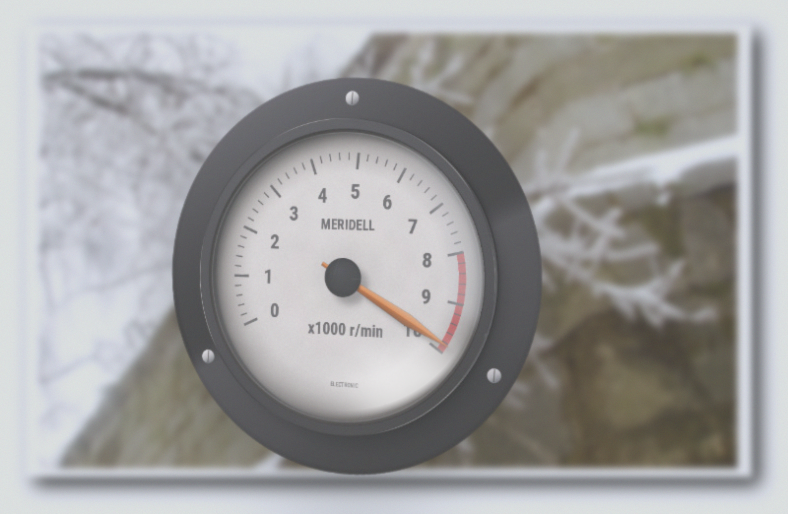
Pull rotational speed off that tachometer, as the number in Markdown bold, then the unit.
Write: **9800** rpm
